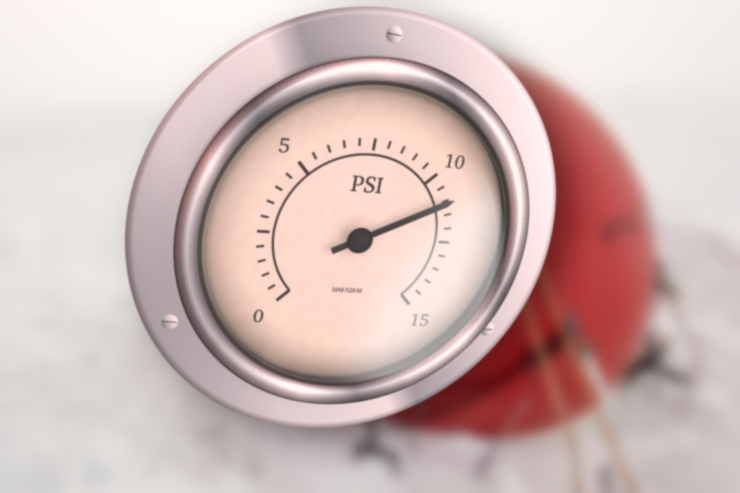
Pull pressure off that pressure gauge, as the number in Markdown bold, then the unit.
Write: **11** psi
